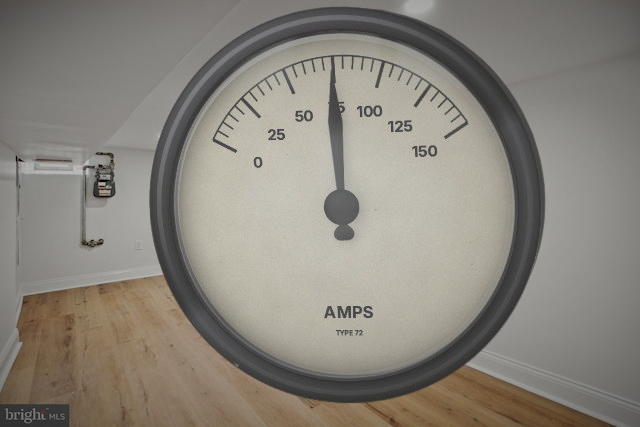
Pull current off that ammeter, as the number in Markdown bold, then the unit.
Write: **75** A
